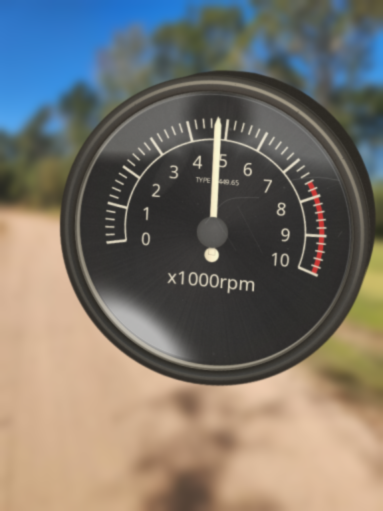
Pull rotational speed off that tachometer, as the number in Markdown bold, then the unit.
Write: **4800** rpm
